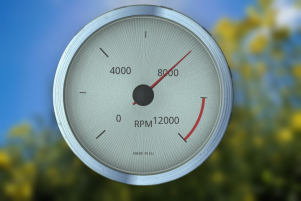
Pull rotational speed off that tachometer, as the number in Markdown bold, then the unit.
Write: **8000** rpm
